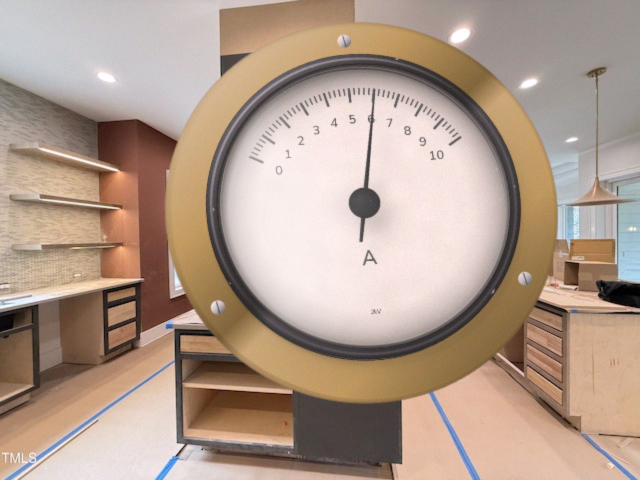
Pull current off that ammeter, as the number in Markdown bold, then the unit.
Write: **6** A
